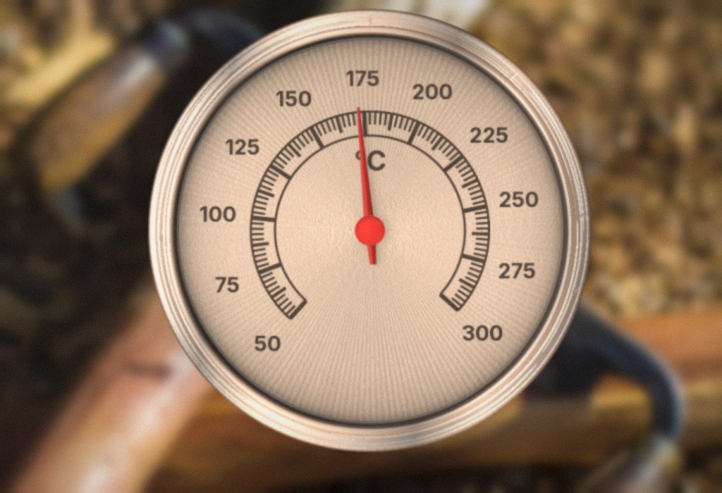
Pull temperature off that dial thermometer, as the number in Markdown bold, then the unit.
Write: **172.5** °C
